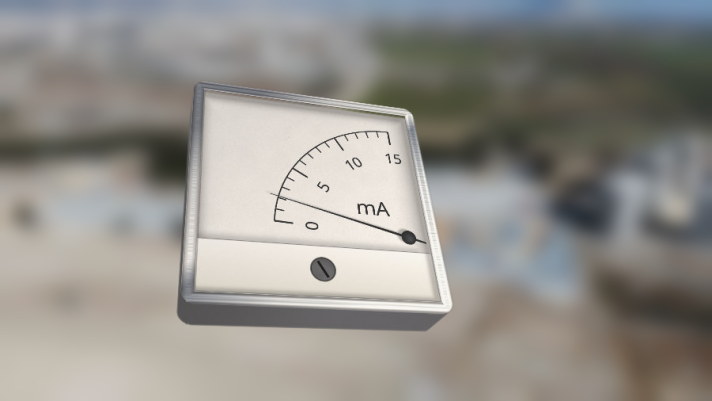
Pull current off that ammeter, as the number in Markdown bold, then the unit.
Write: **2** mA
